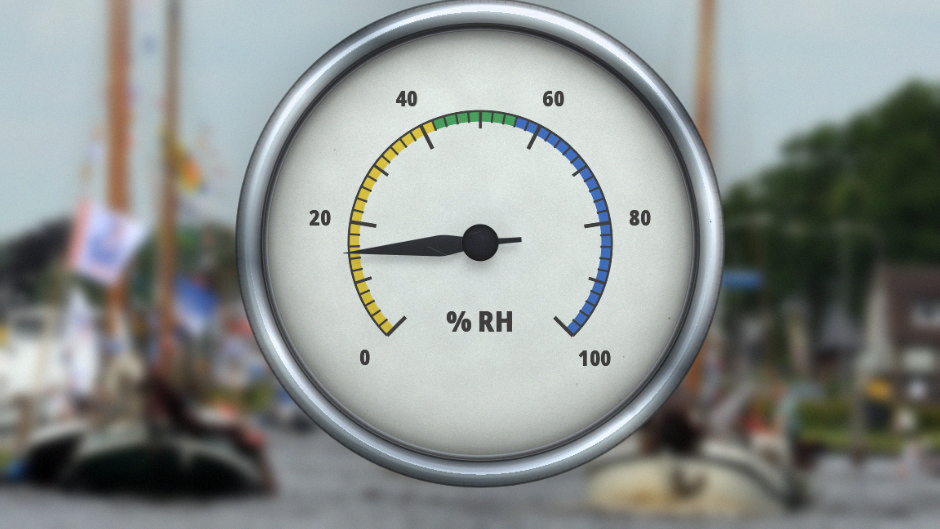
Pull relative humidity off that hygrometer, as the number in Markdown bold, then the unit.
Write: **15** %
